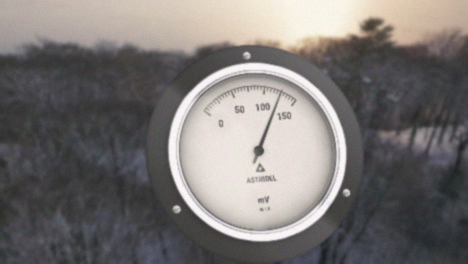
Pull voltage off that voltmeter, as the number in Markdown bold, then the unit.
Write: **125** mV
